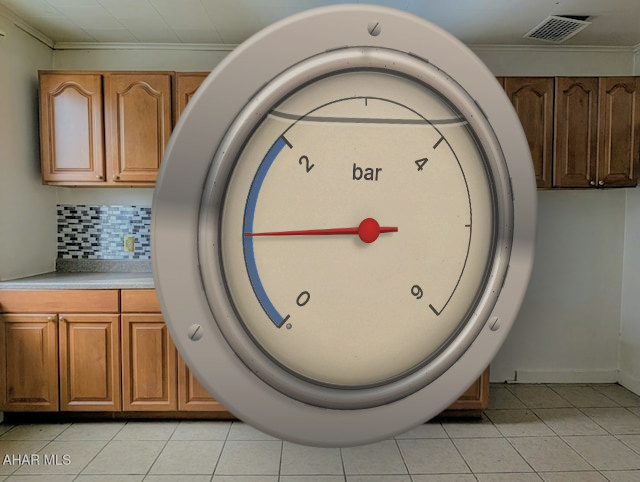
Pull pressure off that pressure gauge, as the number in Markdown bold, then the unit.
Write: **1** bar
